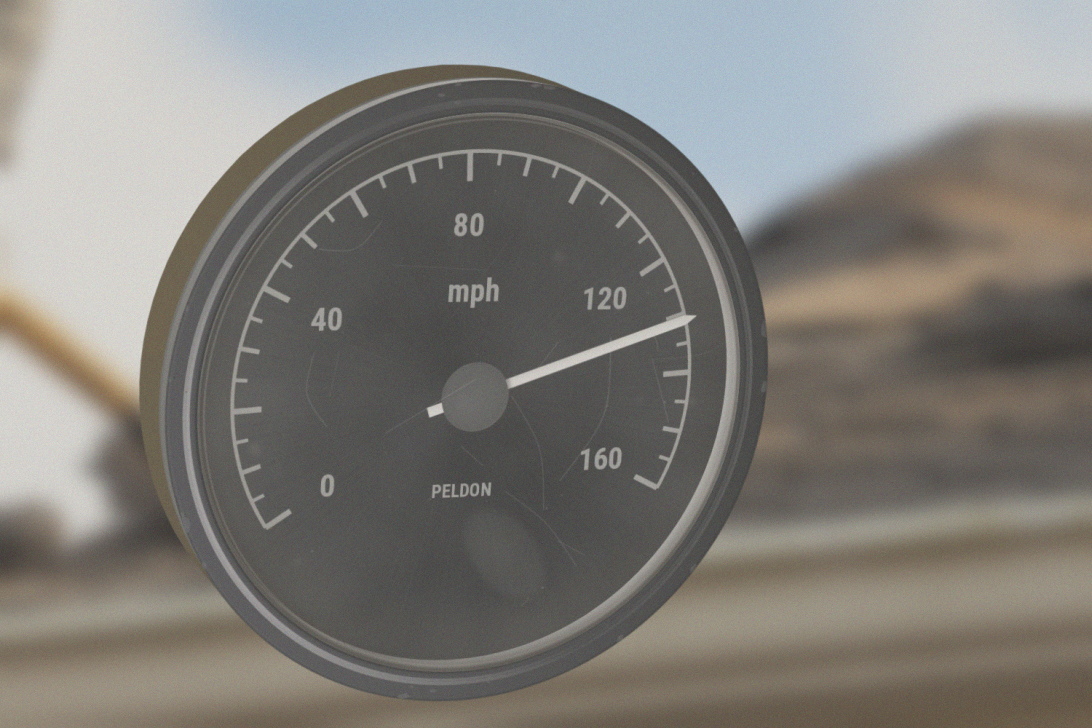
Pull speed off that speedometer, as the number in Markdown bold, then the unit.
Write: **130** mph
